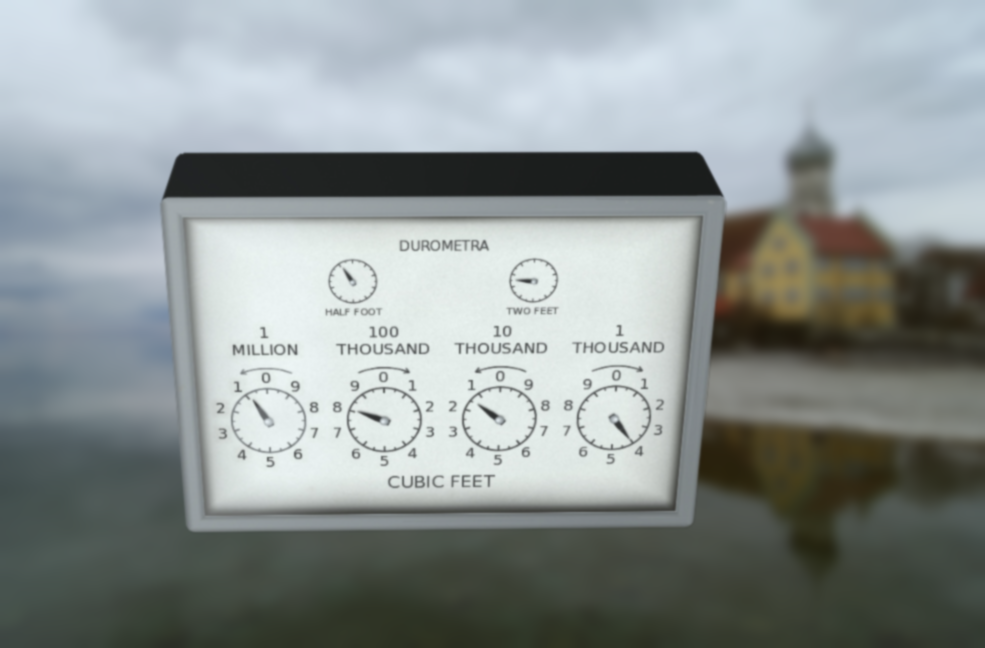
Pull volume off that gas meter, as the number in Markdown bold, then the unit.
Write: **81400** ft³
